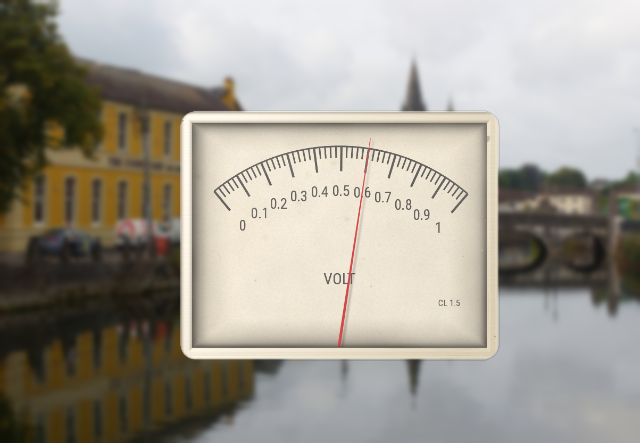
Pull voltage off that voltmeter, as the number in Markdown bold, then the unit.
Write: **0.6** V
